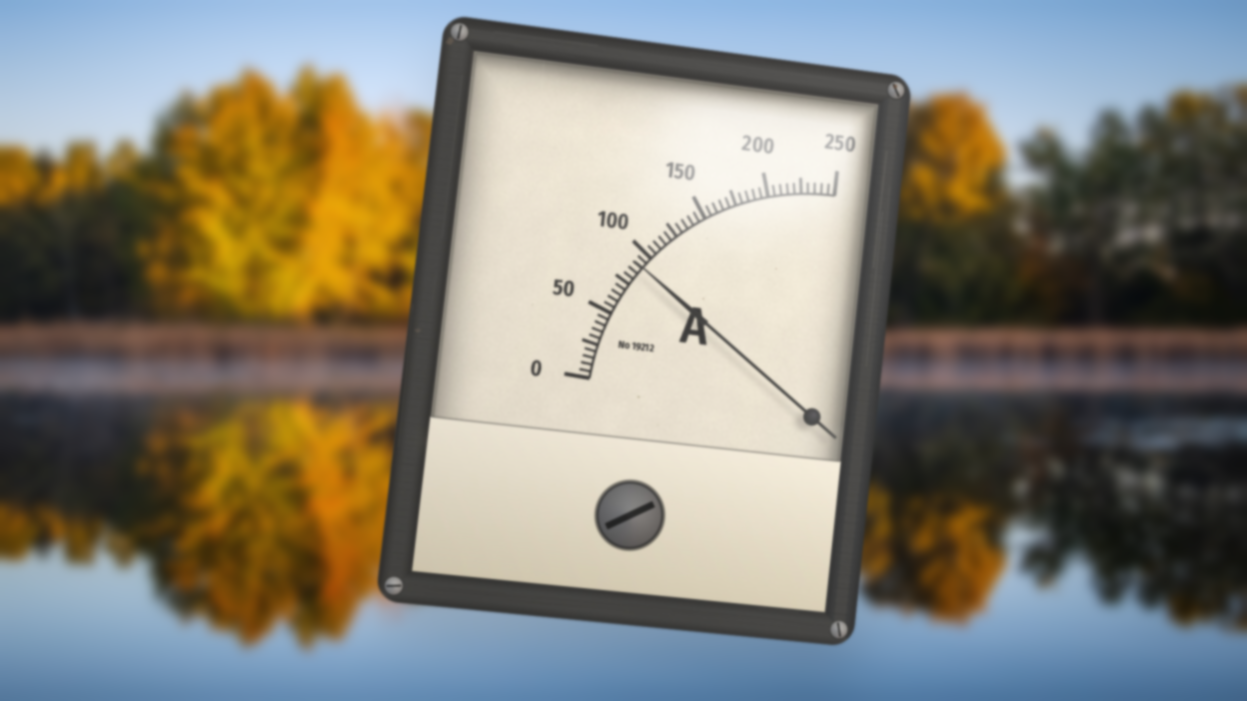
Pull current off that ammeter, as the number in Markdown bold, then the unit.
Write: **90** A
